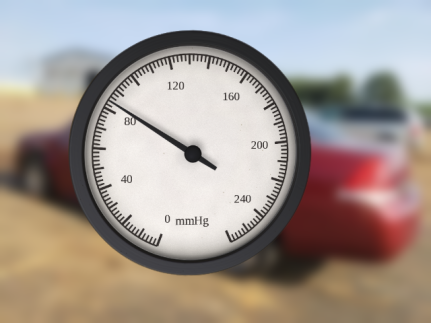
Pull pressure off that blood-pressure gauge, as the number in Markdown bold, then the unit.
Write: **84** mmHg
